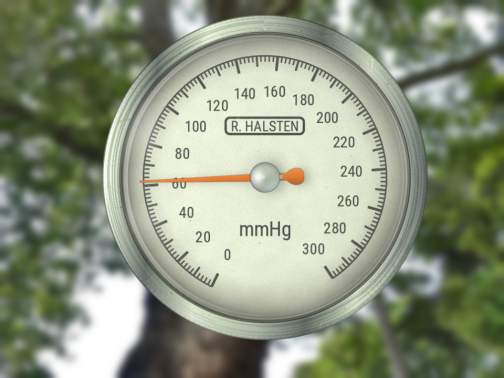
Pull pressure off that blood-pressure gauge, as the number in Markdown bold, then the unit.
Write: **62** mmHg
